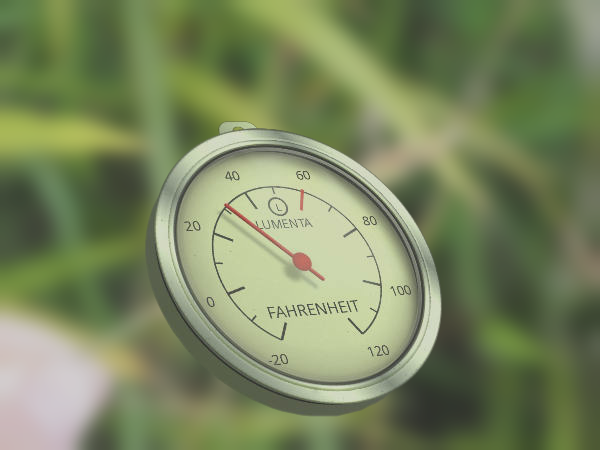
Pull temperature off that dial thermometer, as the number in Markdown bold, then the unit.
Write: **30** °F
